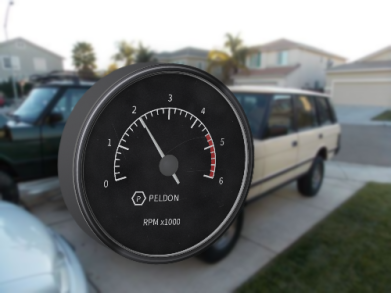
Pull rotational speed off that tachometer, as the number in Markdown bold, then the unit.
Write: **2000** rpm
